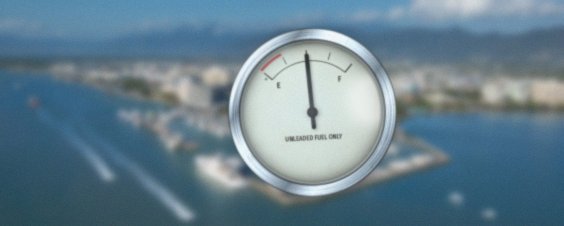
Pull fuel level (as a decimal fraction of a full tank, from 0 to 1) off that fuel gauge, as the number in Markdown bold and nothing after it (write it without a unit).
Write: **0.5**
